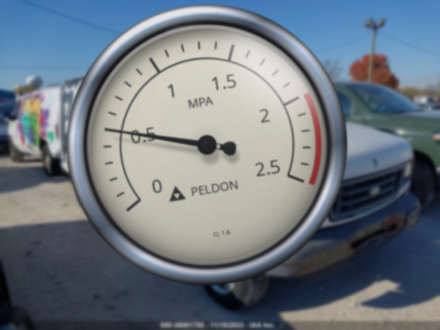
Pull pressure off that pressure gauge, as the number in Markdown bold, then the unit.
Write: **0.5** MPa
